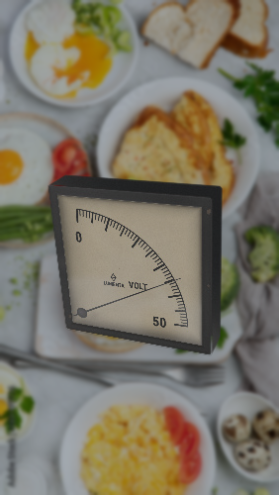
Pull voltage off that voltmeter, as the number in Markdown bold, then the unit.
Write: **35** V
